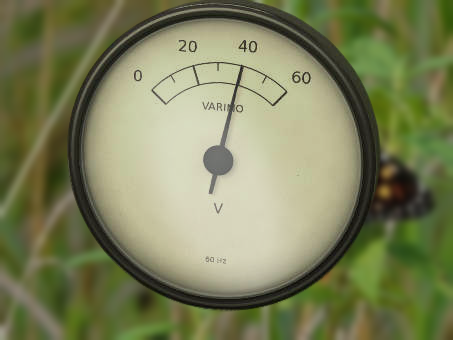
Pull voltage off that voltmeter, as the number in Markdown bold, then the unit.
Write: **40** V
